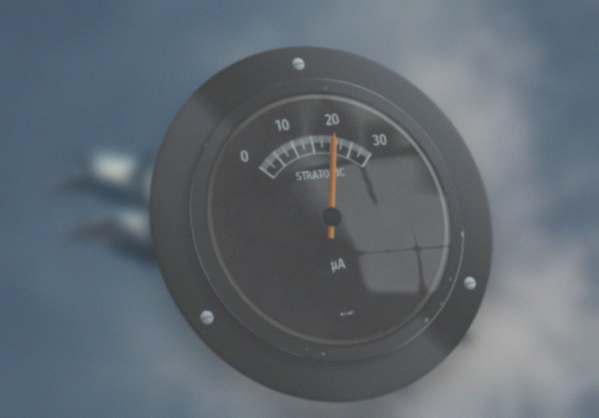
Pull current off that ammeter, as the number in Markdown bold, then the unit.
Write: **20** µA
